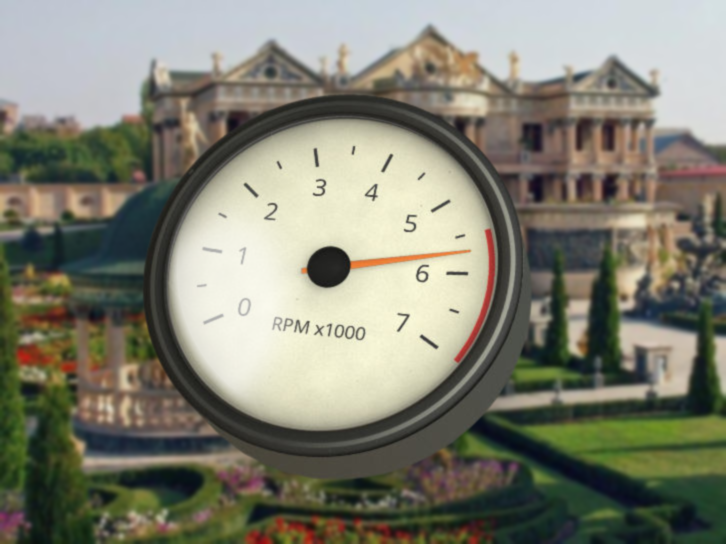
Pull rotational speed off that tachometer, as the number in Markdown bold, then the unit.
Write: **5750** rpm
